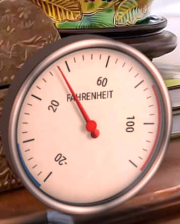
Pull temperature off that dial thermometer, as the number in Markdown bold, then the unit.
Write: **36** °F
